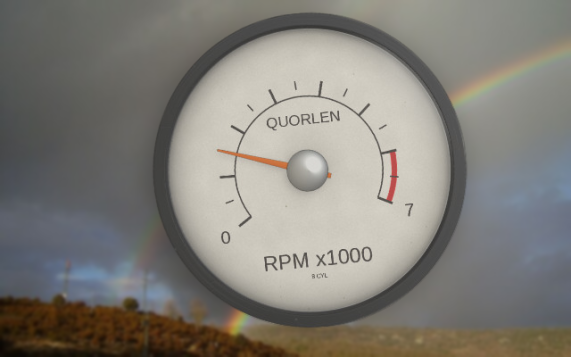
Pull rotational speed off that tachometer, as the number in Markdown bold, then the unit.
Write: **1500** rpm
